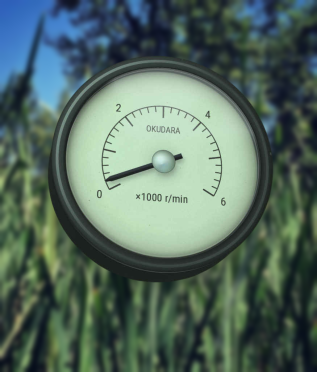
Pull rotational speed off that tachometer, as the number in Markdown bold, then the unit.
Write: **200** rpm
